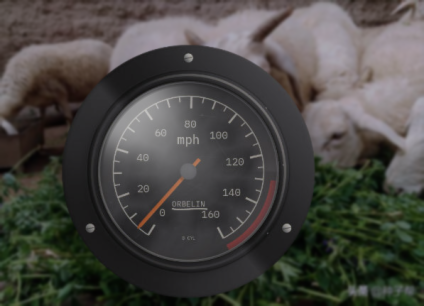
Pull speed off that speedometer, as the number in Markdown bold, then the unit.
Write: **5** mph
